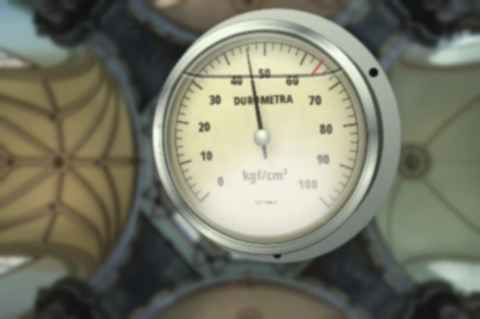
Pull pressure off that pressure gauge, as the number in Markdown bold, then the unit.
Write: **46** kg/cm²
